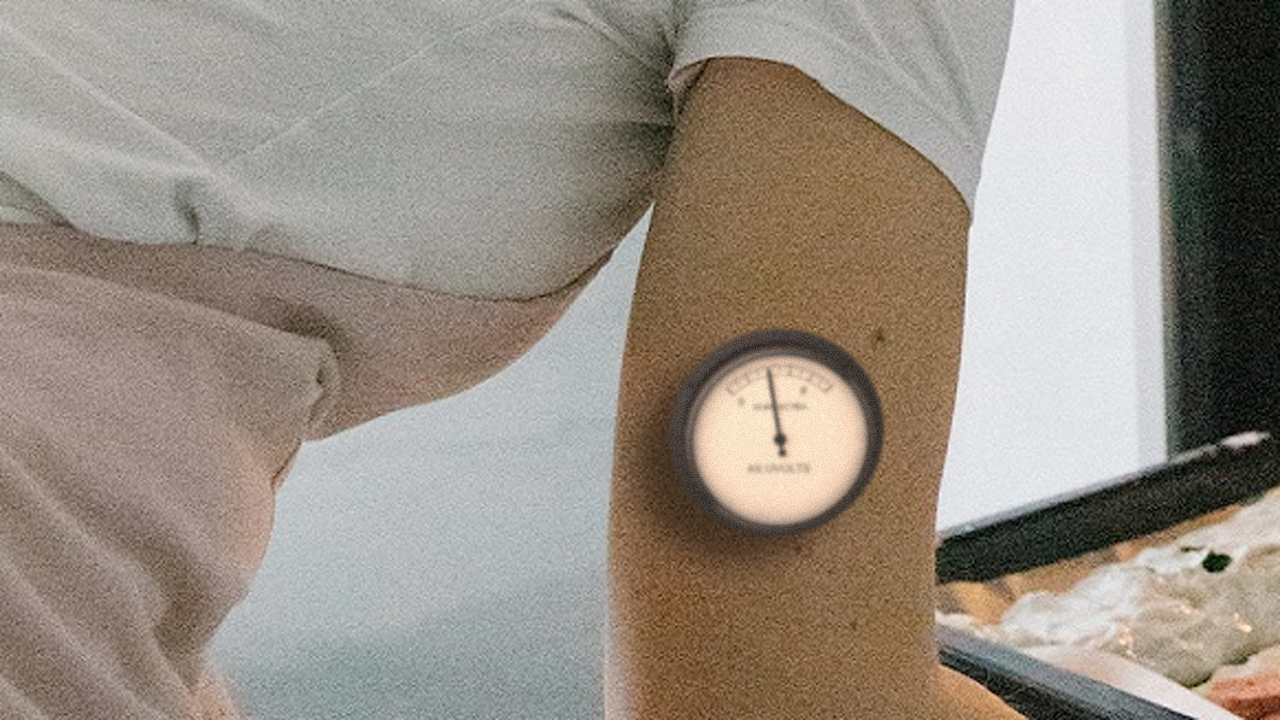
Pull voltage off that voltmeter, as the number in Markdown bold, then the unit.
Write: **4** kV
